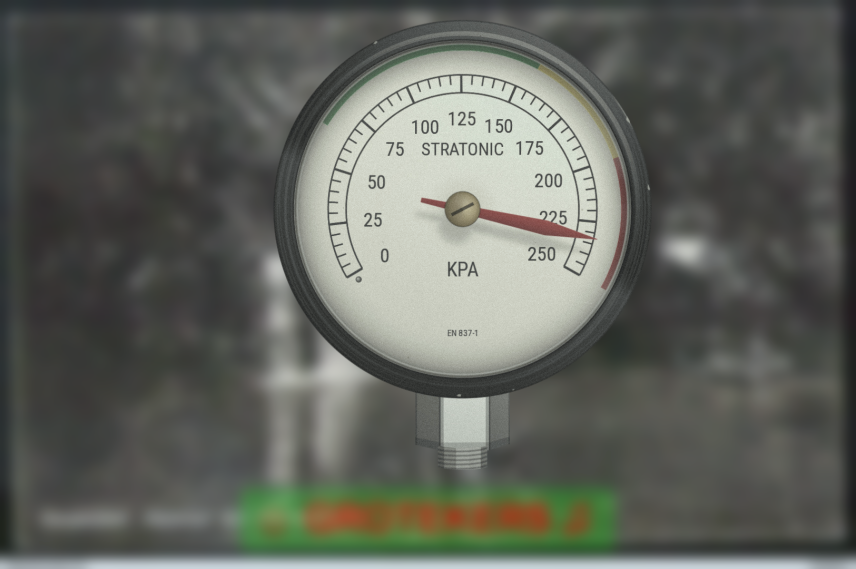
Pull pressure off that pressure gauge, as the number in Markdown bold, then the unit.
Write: **232.5** kPa
